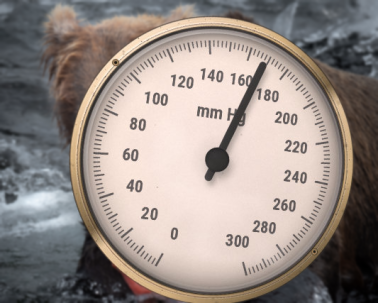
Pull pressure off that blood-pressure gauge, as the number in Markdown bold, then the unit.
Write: **168** mmHg
